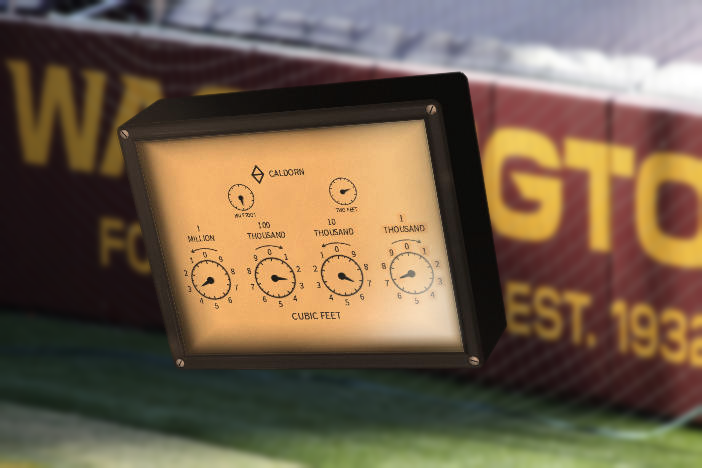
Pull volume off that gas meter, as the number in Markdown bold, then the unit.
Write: **326700** ft³
